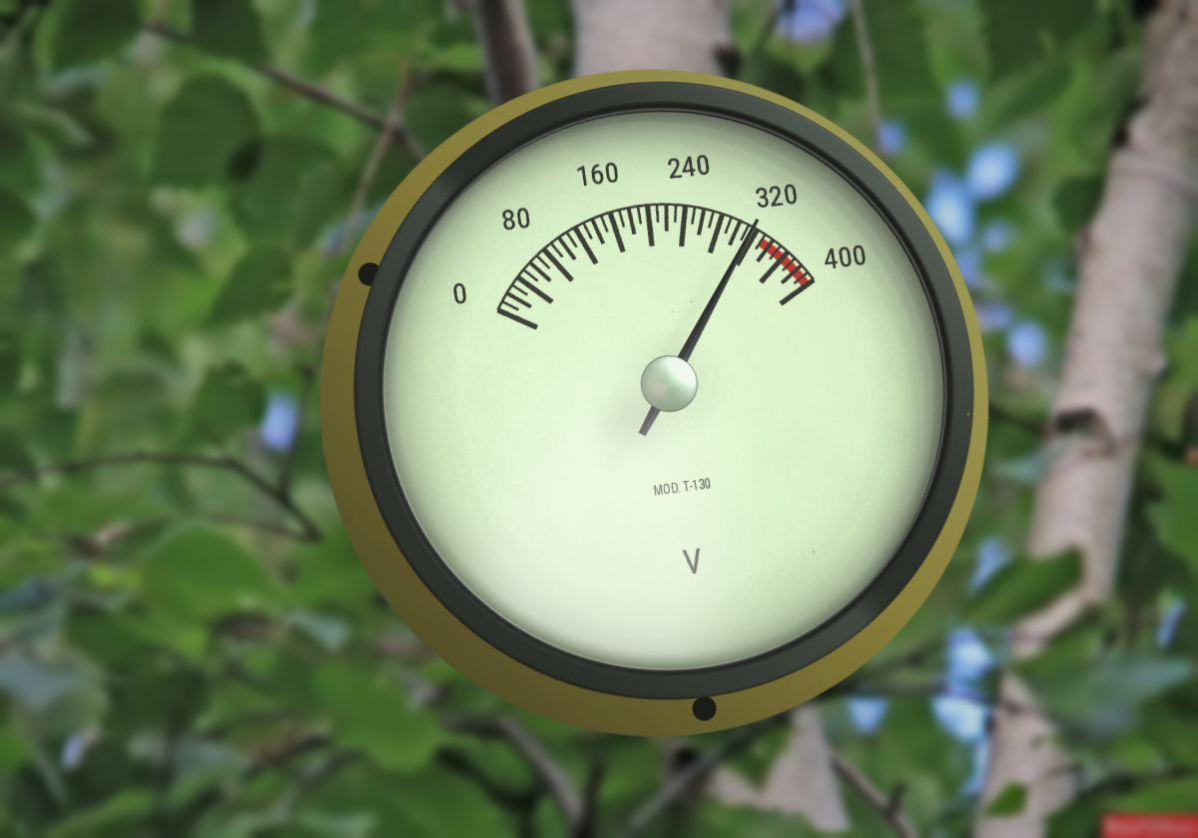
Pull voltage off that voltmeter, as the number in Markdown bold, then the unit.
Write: **315** V
